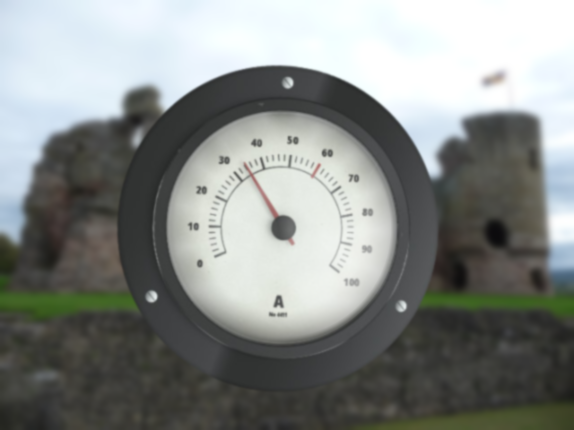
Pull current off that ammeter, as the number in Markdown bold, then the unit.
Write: **34** A
